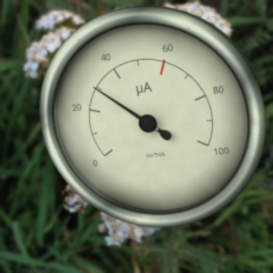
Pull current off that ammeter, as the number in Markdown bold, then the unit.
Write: **30** µA
